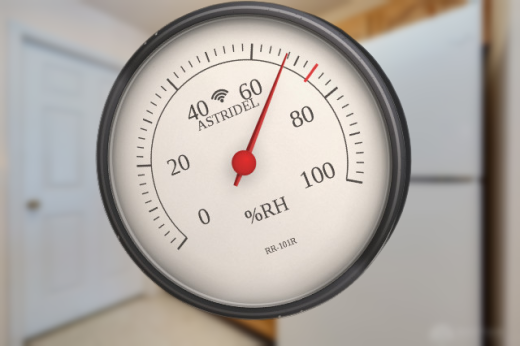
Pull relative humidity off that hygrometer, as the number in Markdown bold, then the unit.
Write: **68** %
